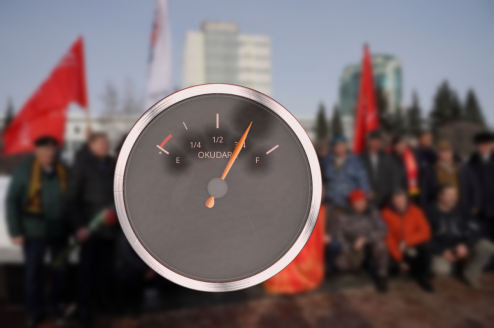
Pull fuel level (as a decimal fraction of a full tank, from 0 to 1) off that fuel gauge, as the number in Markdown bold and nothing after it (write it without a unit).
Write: **0.75**
